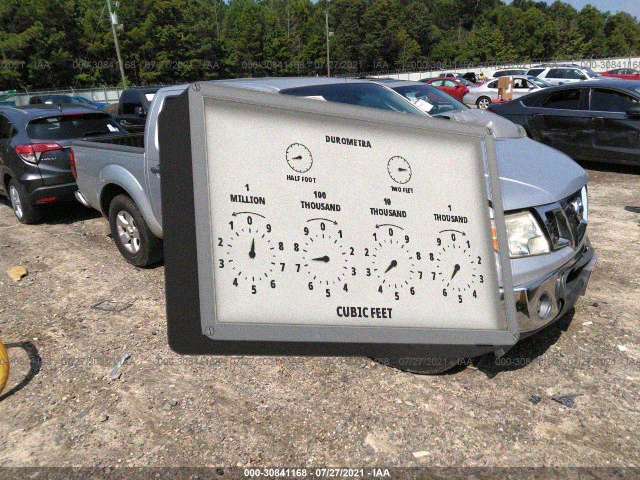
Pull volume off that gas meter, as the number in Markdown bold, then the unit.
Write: **973600** ft³
